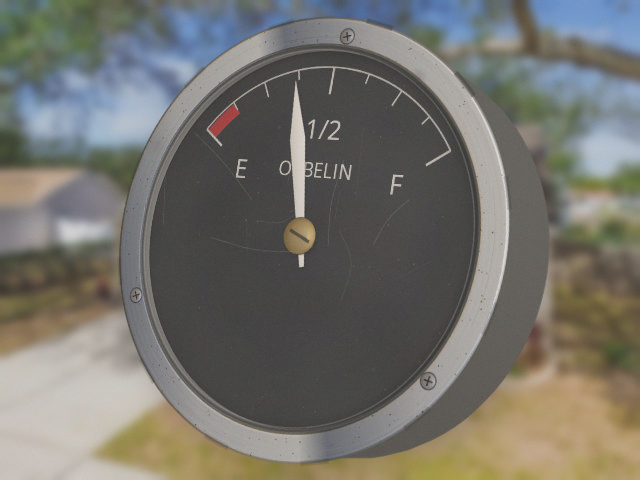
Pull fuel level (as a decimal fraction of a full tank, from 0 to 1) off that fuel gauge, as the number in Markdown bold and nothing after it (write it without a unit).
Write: **0.375**
